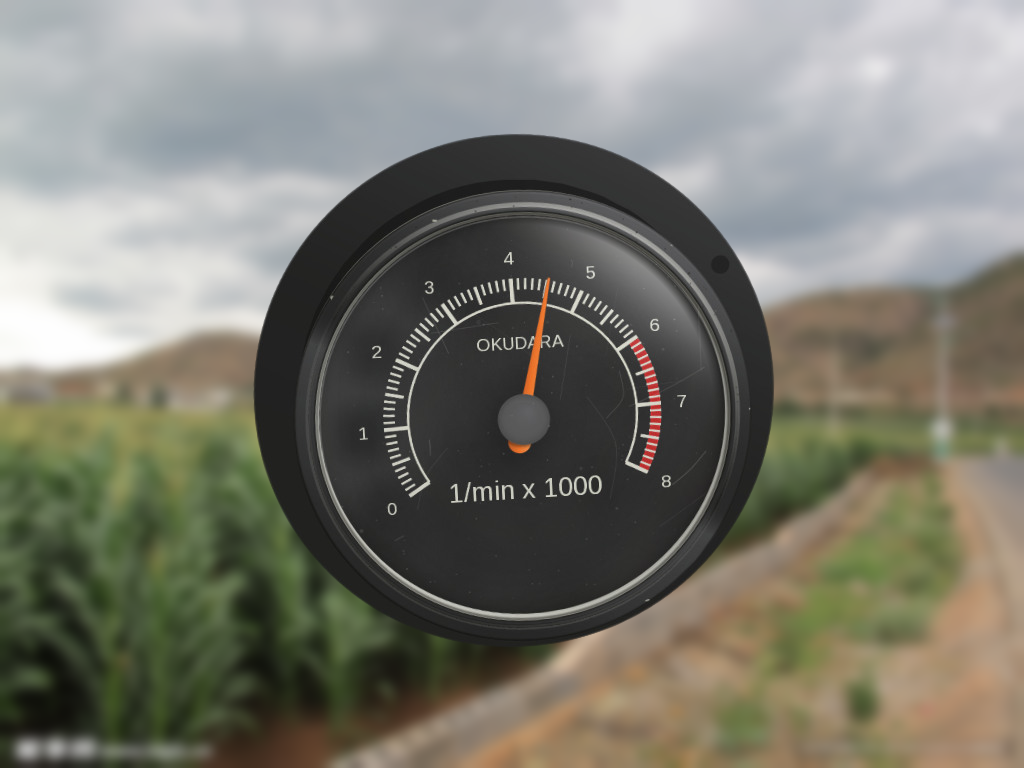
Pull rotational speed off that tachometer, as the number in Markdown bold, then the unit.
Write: **4500** rpm
